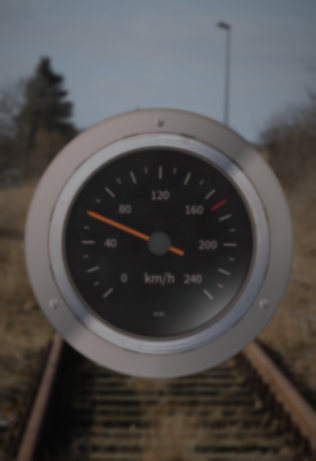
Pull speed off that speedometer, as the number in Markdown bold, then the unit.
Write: **60** km/h
